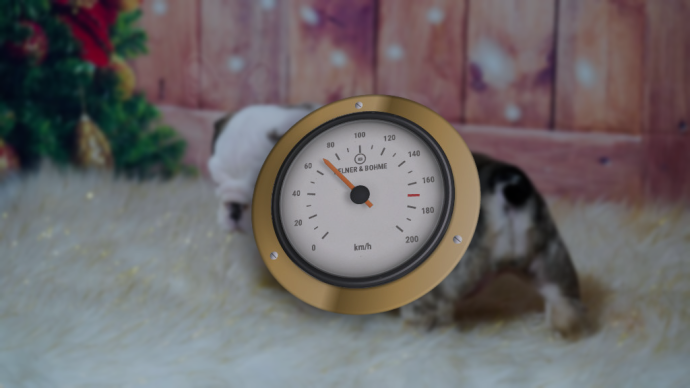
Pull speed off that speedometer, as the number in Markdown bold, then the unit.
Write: **70** km/h
